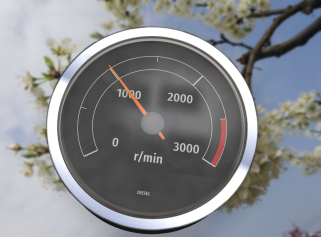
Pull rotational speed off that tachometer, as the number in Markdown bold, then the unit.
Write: **1000** rpm
